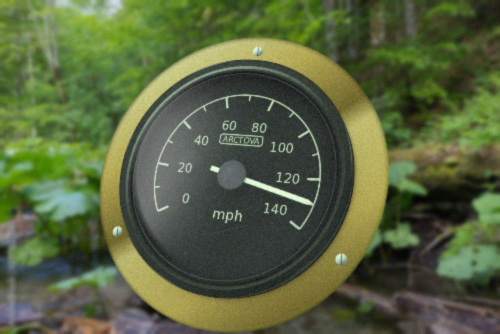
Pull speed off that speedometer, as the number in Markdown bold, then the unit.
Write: **130** mph
